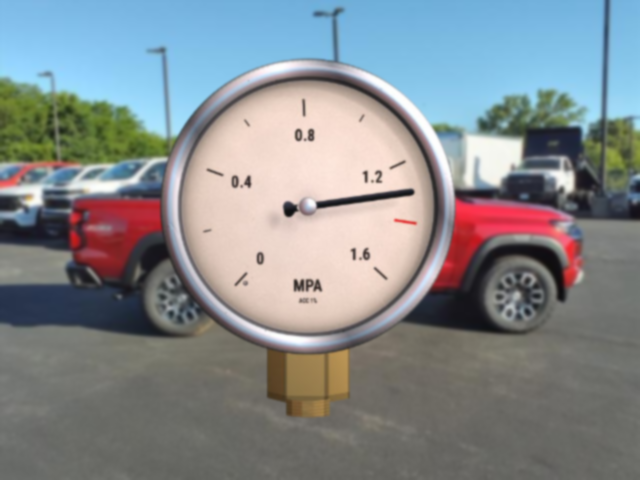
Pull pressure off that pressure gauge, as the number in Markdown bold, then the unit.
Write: **1.3** MPa
